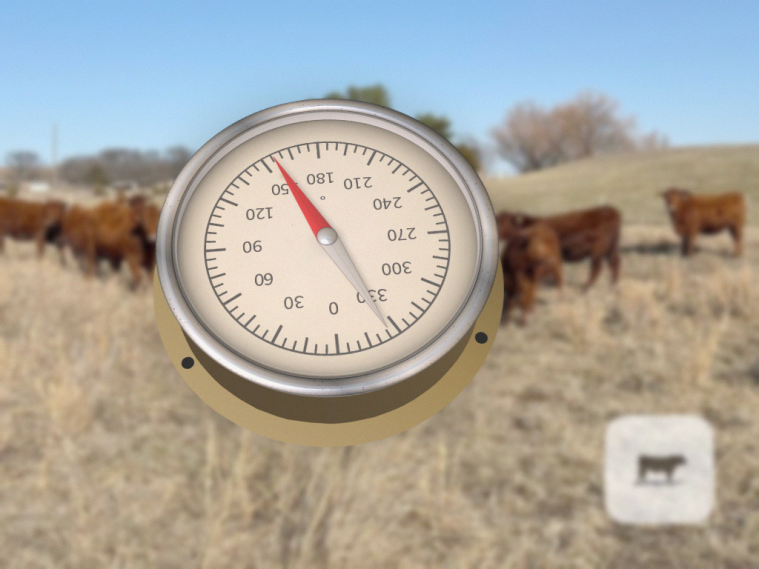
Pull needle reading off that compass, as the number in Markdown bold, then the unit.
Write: **155** °
